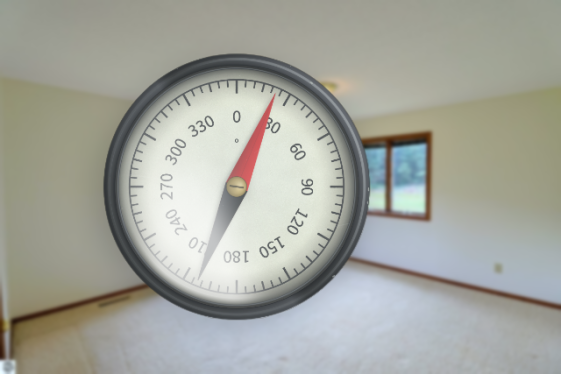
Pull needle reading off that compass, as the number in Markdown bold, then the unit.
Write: **22.5** °
